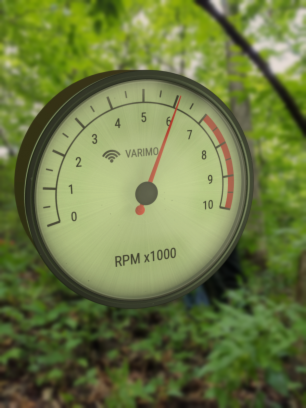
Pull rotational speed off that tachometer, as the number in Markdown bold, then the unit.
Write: **6000** rpm
